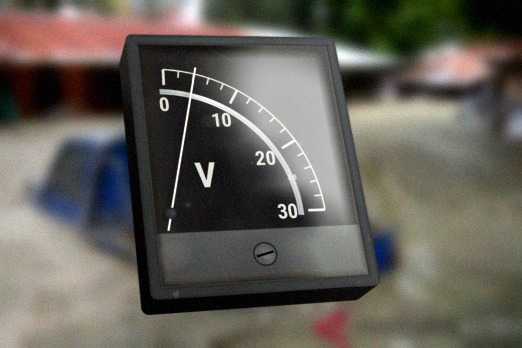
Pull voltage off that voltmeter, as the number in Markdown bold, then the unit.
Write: **4** V
